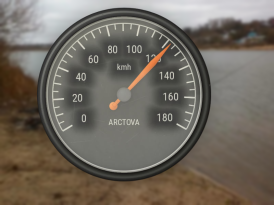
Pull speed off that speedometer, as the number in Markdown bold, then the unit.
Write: **122.5** km/h
